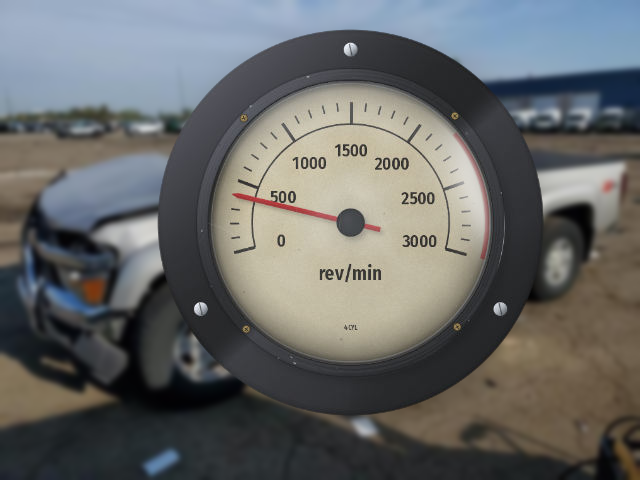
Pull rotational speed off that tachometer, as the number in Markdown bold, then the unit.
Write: **400** rpm
